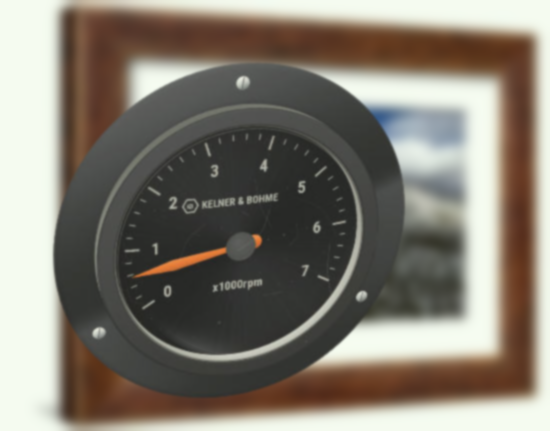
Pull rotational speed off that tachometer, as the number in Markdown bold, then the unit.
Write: **600** rpm
